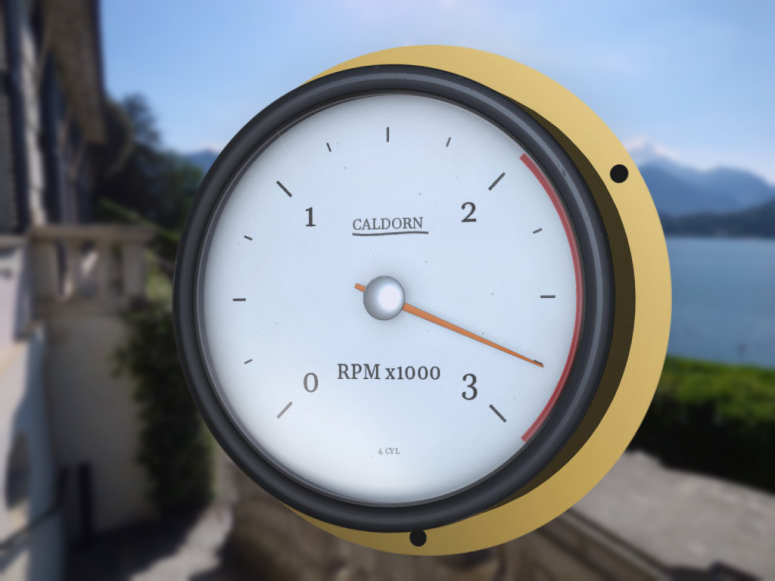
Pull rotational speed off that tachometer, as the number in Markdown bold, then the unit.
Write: **2750** rpm
